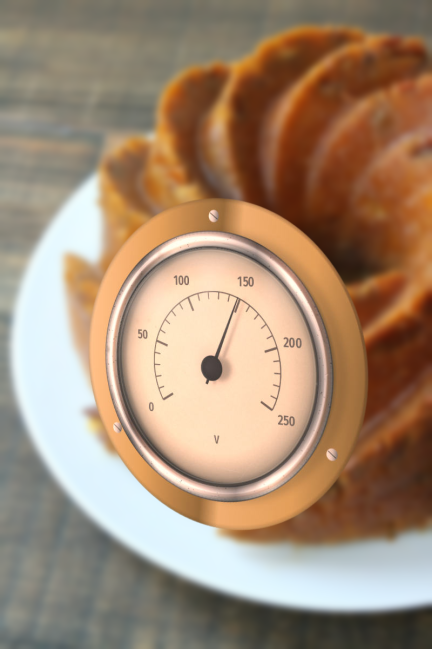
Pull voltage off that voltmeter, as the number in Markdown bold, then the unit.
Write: **150** V
